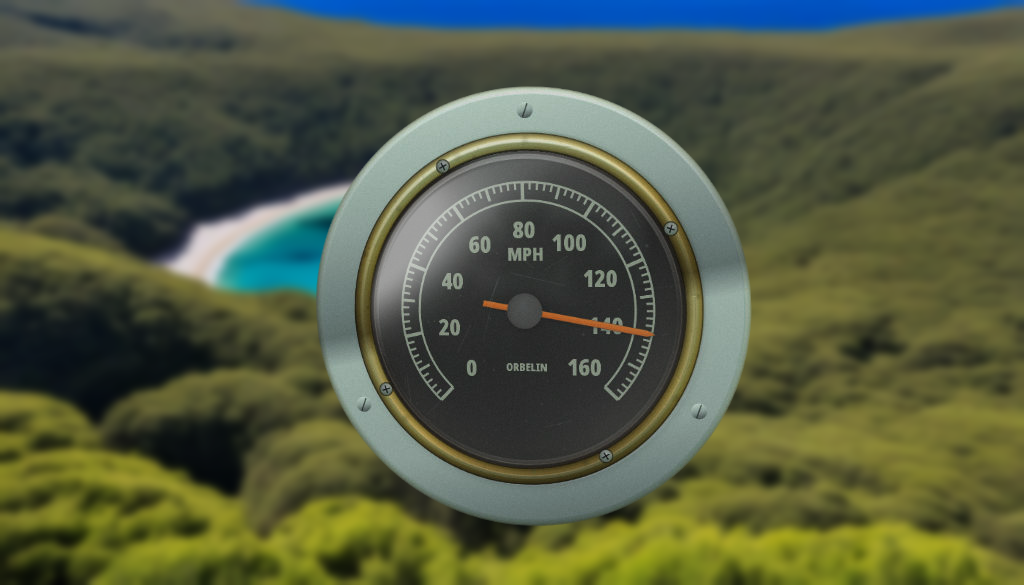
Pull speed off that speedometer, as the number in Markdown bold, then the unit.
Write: **140** mph
